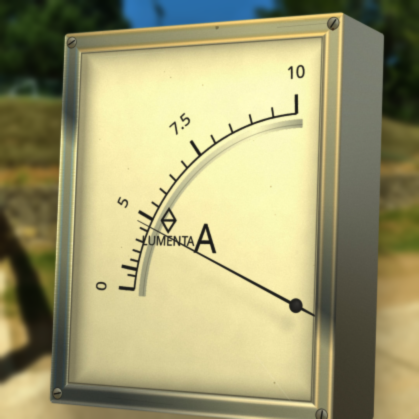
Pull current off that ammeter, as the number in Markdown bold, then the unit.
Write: **4.75** A
